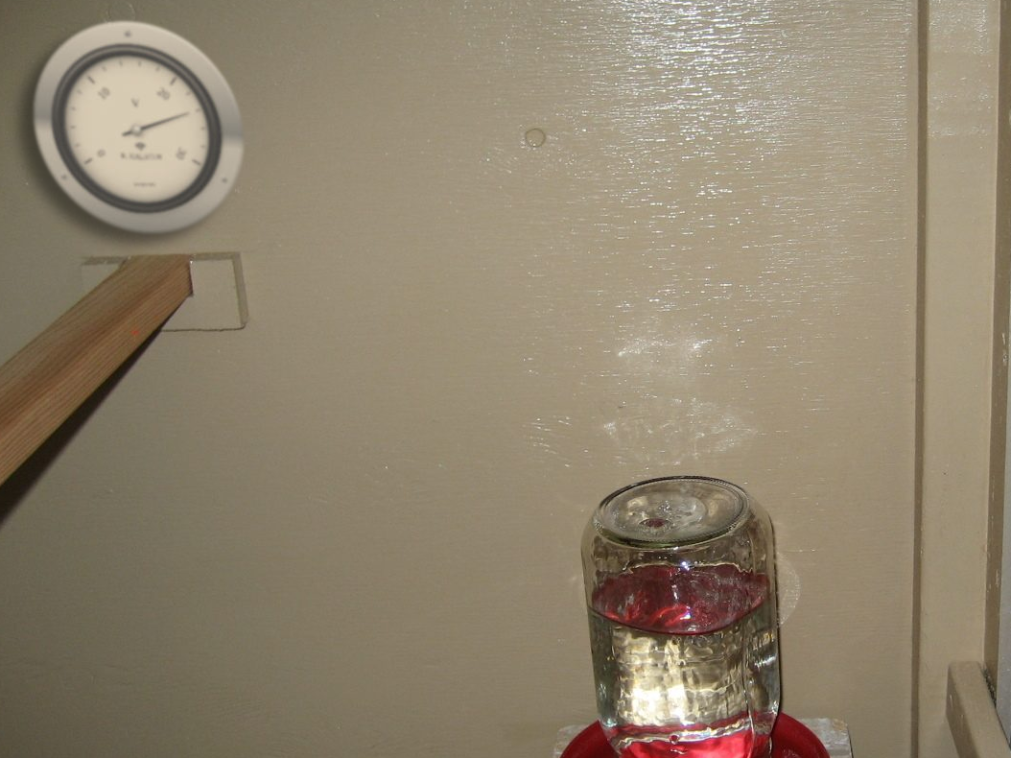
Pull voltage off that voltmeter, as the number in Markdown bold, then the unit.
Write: **24** V
